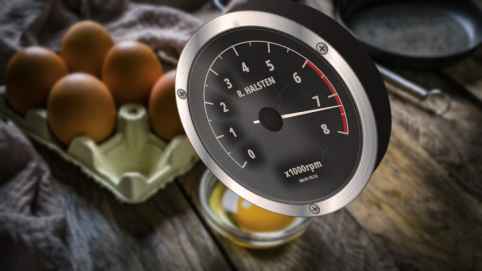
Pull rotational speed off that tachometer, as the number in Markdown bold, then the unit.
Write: **7250** rpm
